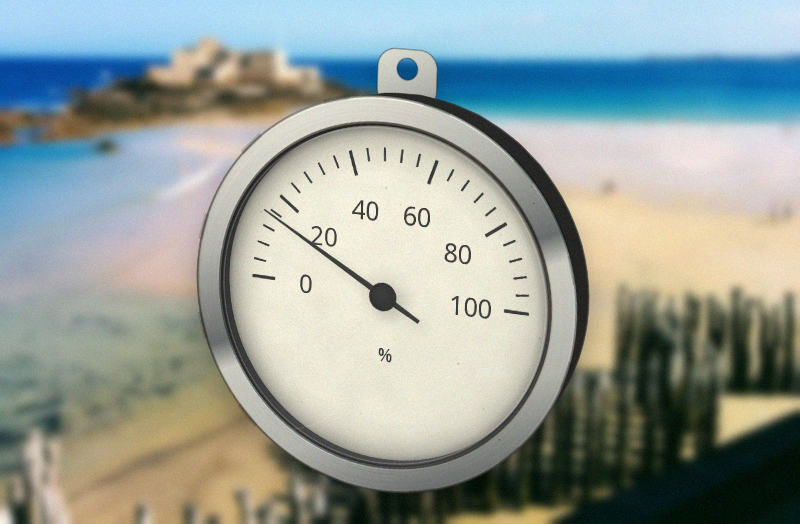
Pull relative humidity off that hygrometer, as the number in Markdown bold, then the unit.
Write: **16** %
